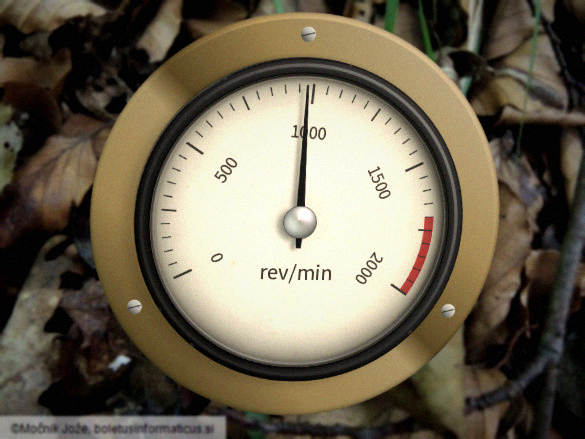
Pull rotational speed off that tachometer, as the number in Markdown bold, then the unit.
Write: **975** rpm
